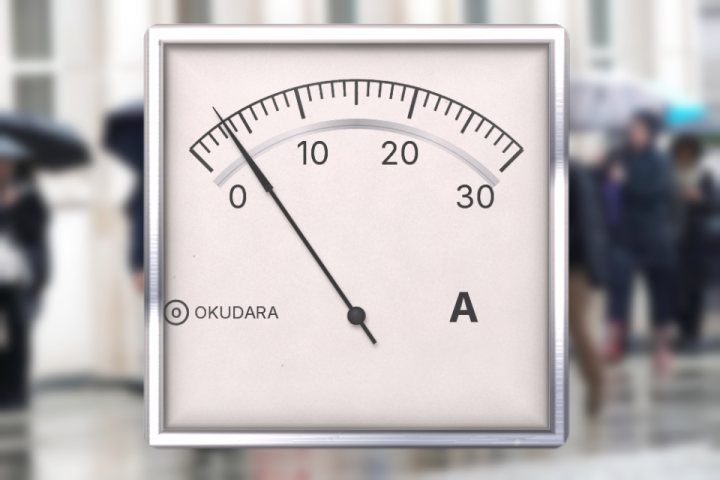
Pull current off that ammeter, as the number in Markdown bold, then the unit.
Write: **3.5** A
